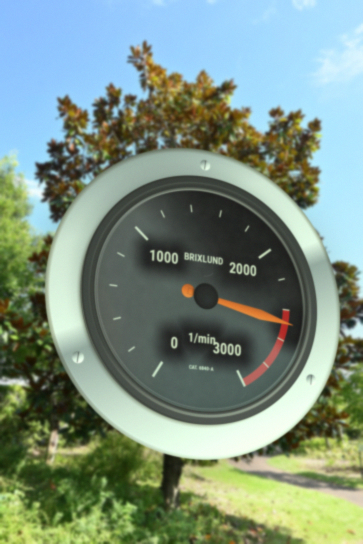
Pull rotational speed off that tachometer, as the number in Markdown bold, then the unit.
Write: **2500** rpm
